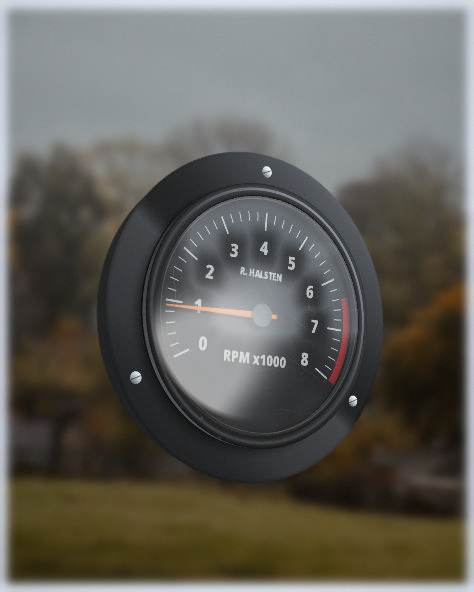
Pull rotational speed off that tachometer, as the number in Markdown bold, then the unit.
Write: **900** rpm
